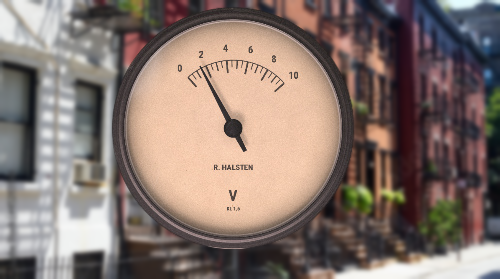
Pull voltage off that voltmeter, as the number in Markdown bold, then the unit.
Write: **1.5** V
